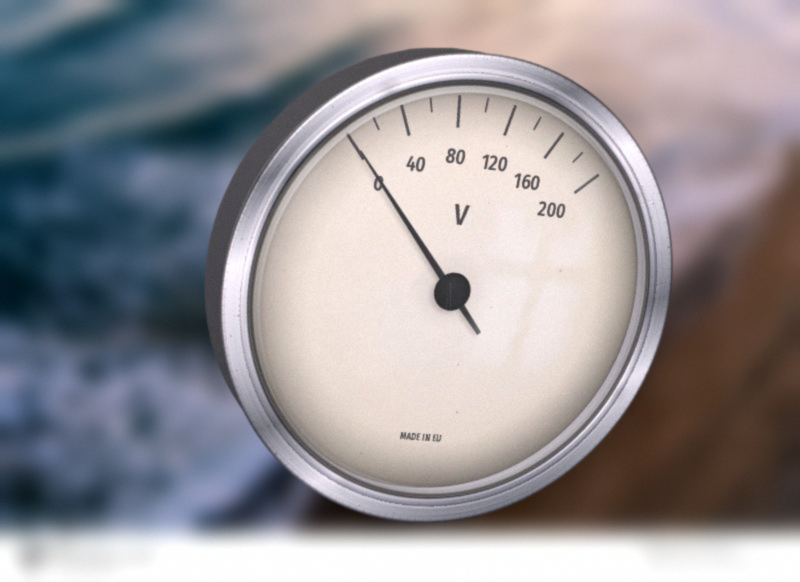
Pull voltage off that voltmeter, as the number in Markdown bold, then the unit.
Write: **0** V
